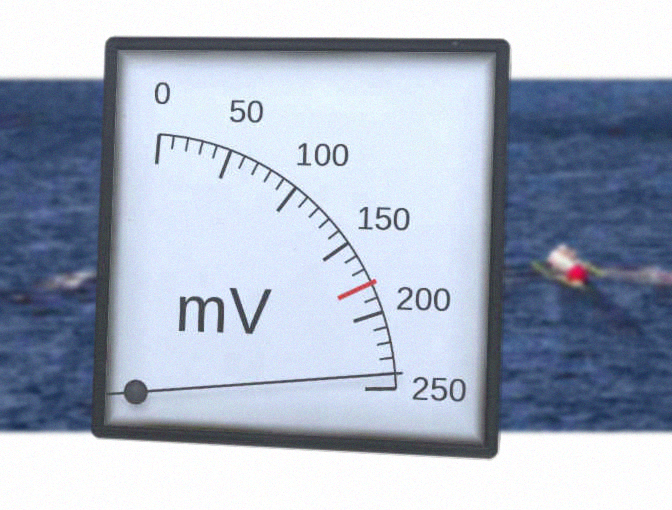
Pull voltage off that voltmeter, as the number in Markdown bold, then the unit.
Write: **240** mV
